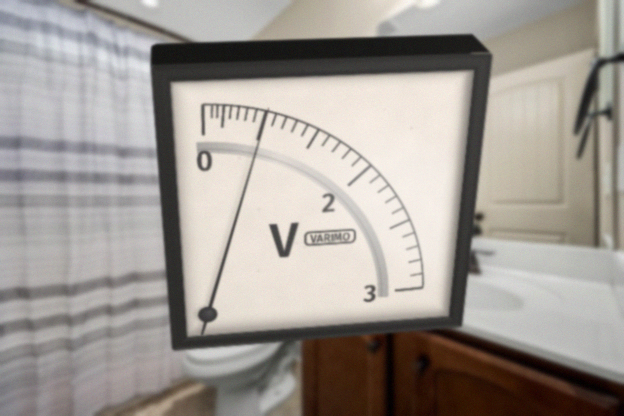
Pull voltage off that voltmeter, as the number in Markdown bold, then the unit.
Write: **1** V
